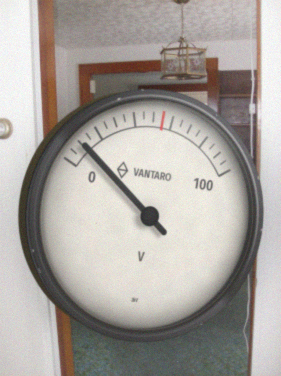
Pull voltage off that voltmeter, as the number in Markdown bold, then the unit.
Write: **10** V
